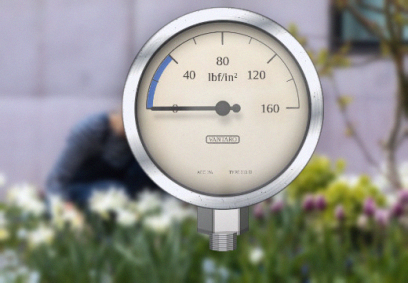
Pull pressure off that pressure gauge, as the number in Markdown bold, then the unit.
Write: **0** psi
